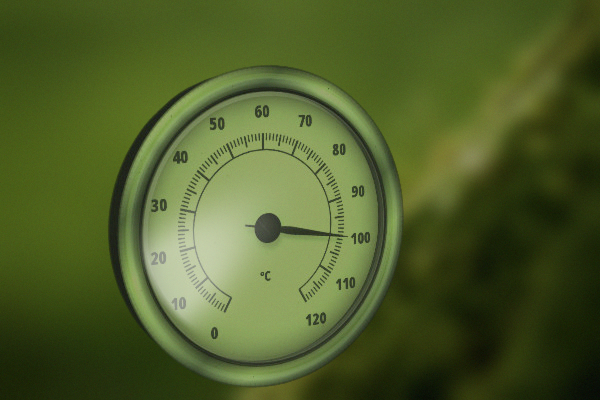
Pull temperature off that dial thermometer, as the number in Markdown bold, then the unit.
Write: **100** °C
